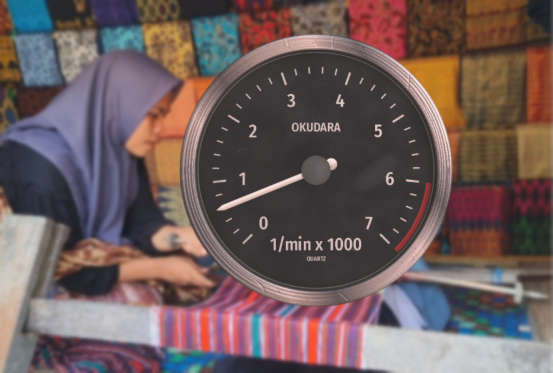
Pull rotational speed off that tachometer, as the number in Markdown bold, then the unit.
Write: **600** rpm
